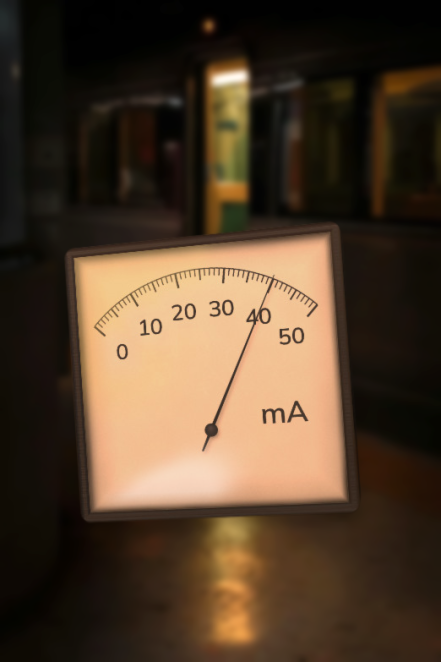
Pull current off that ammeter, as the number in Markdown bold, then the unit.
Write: **40** mA
